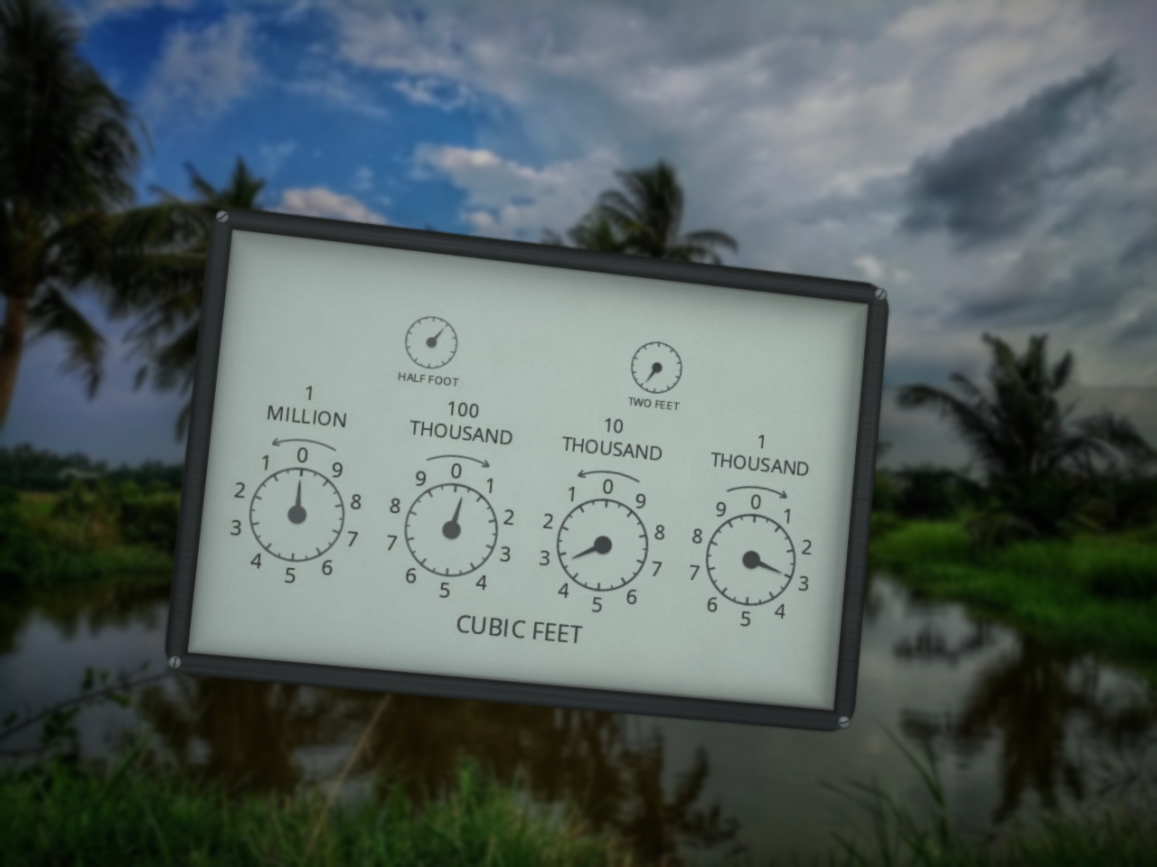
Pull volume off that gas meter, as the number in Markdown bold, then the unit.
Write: **3300** ft³
